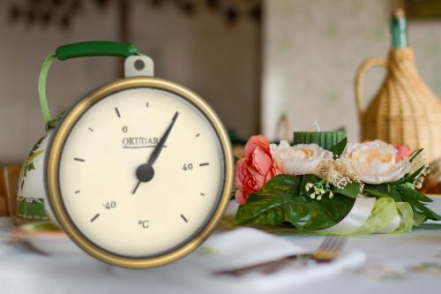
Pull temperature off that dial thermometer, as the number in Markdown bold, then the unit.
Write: **20** °C
